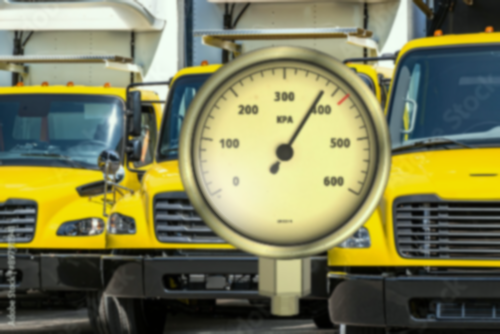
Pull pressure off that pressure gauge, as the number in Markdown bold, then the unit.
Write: **380** kPa
